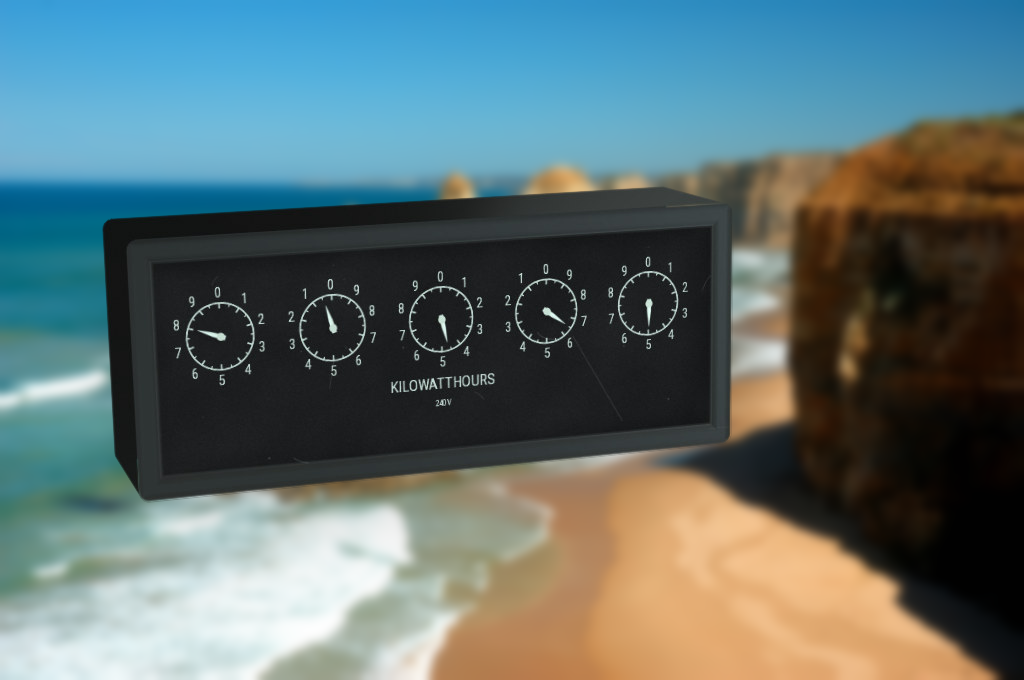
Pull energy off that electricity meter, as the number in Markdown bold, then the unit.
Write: **80465** kWh
